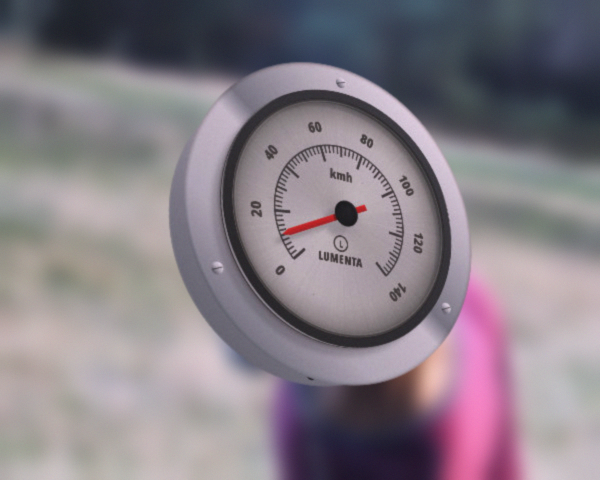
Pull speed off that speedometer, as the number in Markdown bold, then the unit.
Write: **10** km/h
